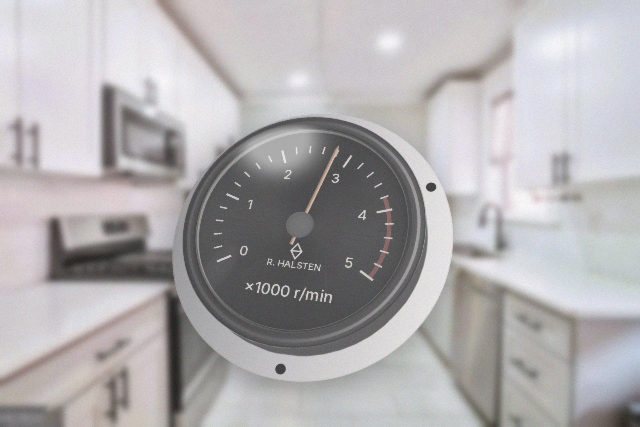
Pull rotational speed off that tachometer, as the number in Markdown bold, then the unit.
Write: **2800** rpm
